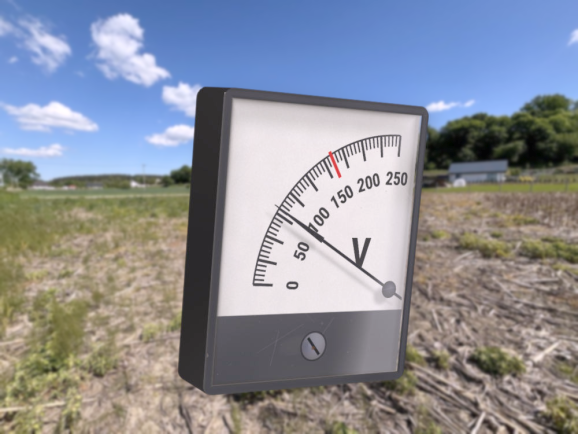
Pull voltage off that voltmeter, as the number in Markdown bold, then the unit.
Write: **80** V
